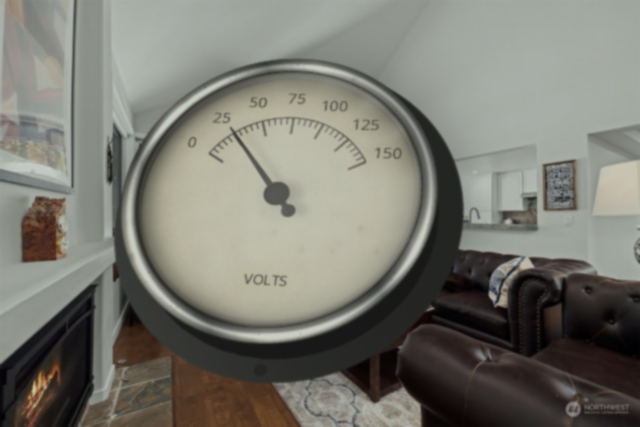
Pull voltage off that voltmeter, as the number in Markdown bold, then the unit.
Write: **25** V
